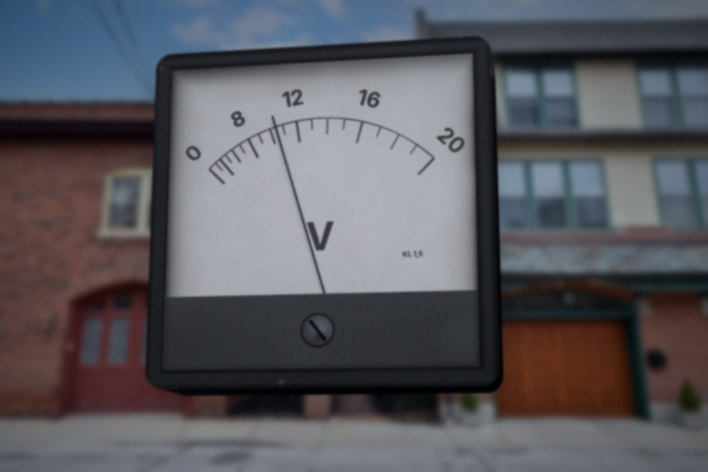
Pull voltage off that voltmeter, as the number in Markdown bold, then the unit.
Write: **10.5** V
